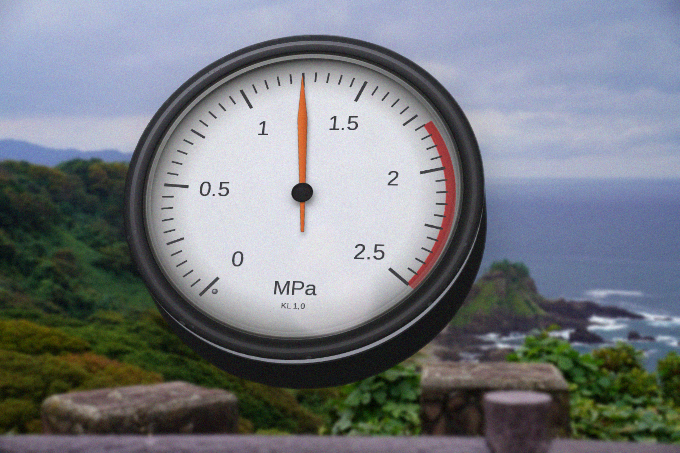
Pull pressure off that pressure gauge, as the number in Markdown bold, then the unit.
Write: **1.25** MPa
